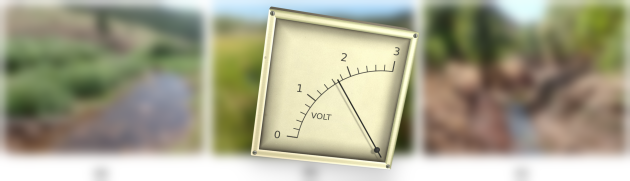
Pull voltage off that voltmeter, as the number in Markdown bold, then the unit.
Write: **1.7** V
